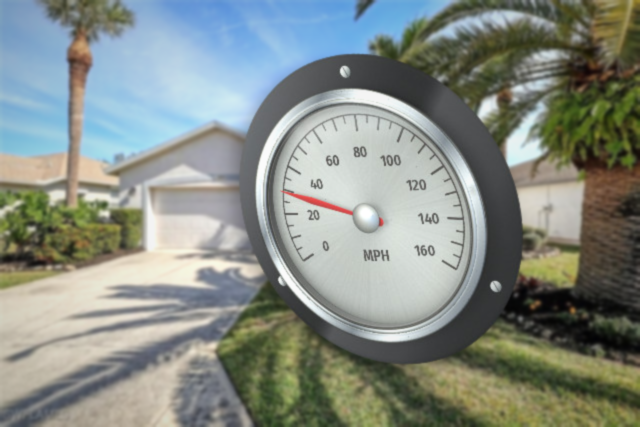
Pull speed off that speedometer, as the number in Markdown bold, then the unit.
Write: **30** mph
